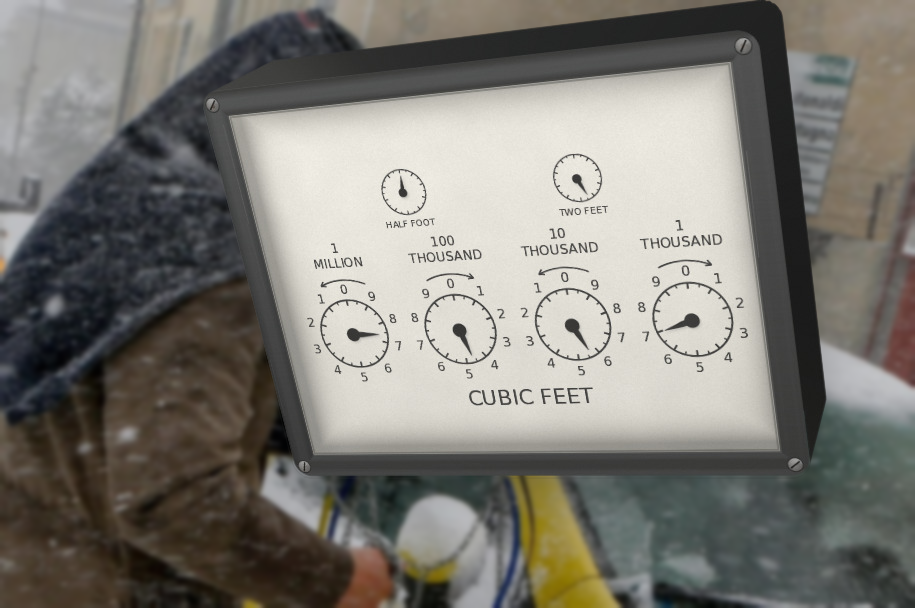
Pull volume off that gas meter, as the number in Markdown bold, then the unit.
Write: **745700** ft³
